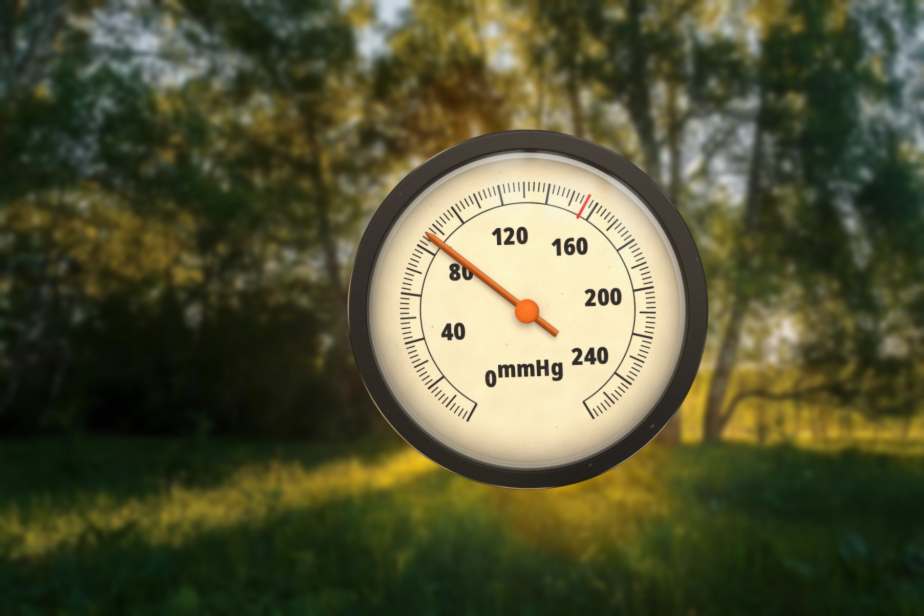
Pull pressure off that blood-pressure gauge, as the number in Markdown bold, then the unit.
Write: **86** mmHg
